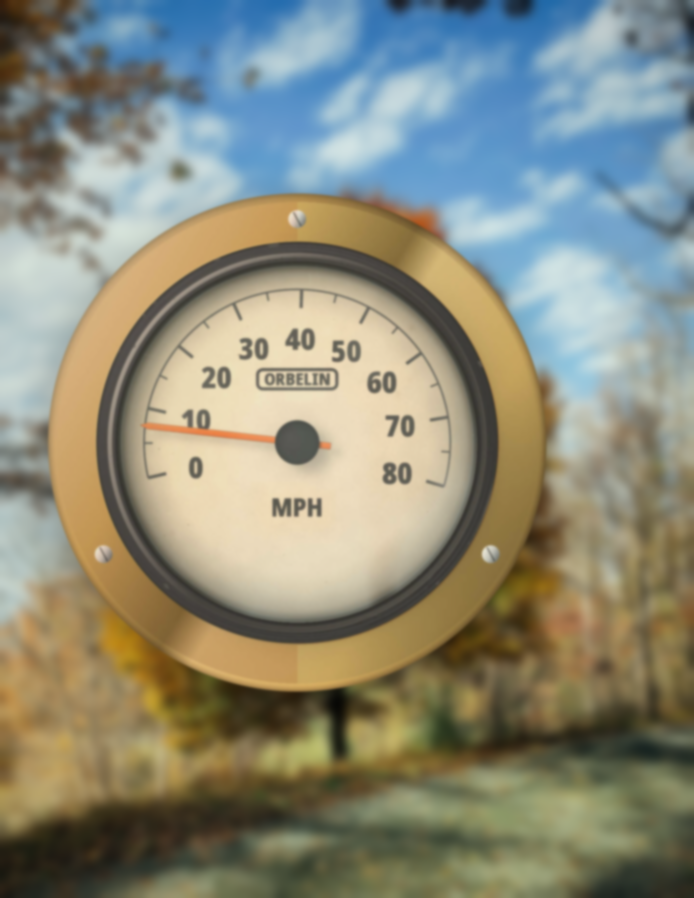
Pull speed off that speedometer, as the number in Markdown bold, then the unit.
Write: **7.5** mph
